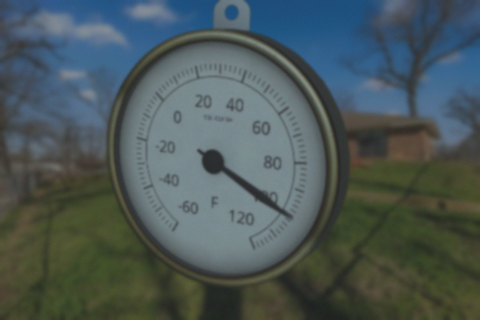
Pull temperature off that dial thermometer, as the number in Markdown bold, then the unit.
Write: **100** °F
